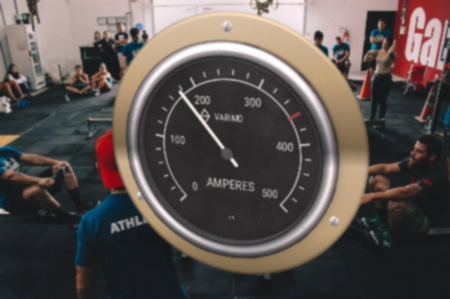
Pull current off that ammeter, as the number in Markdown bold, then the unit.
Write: **180** A
